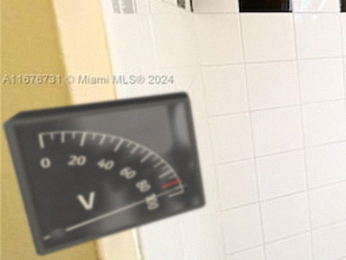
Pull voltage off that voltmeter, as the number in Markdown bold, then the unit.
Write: **95** V
